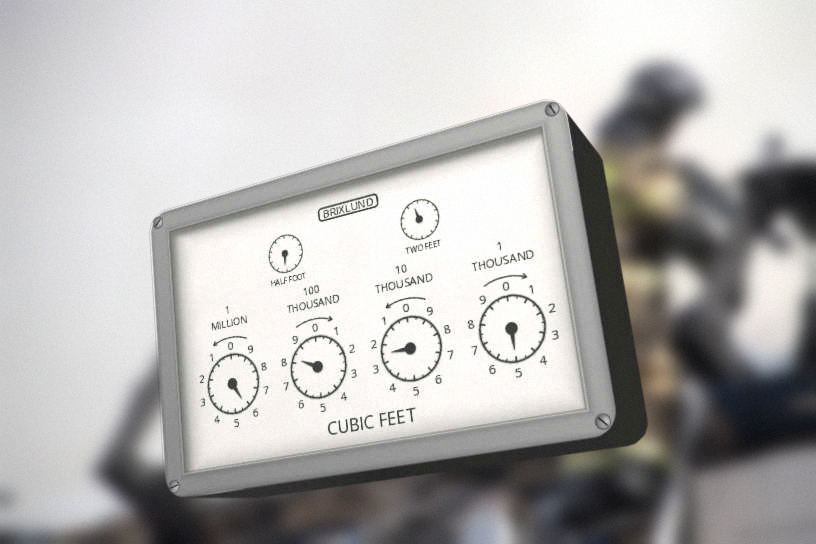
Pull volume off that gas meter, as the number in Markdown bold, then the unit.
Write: **582500** ft³
